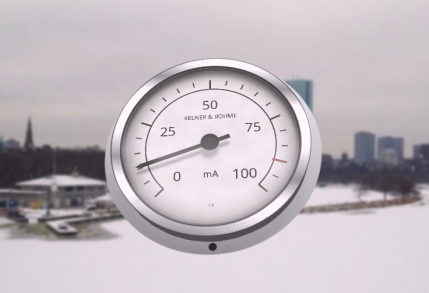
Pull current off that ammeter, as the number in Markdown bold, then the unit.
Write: **10** mA
